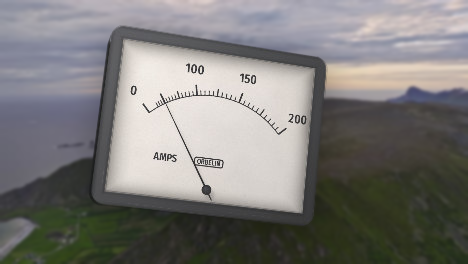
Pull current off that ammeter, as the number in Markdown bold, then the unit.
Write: **50** A
